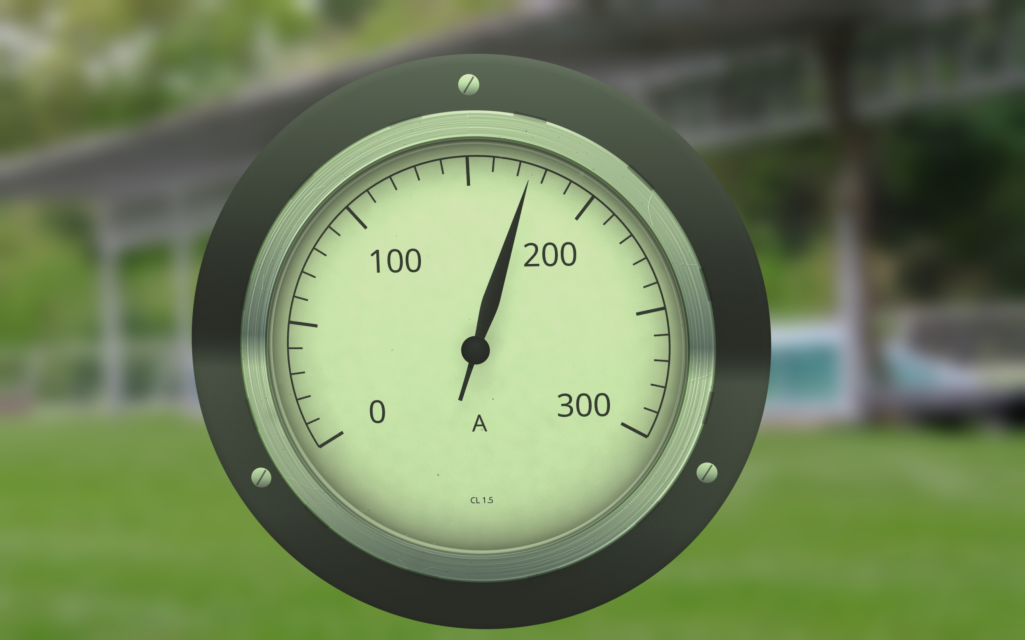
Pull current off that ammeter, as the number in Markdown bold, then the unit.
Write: **175** A
